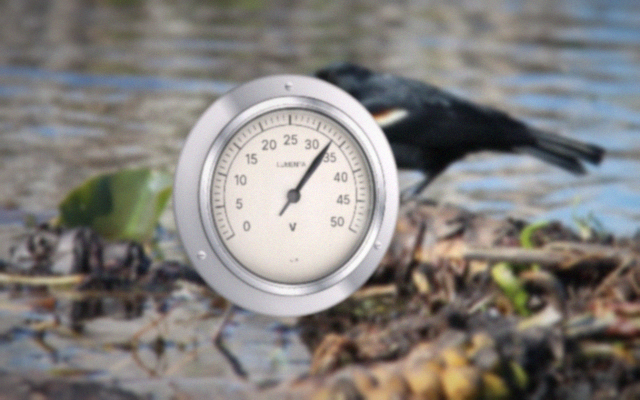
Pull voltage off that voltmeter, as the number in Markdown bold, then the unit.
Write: **33** V
